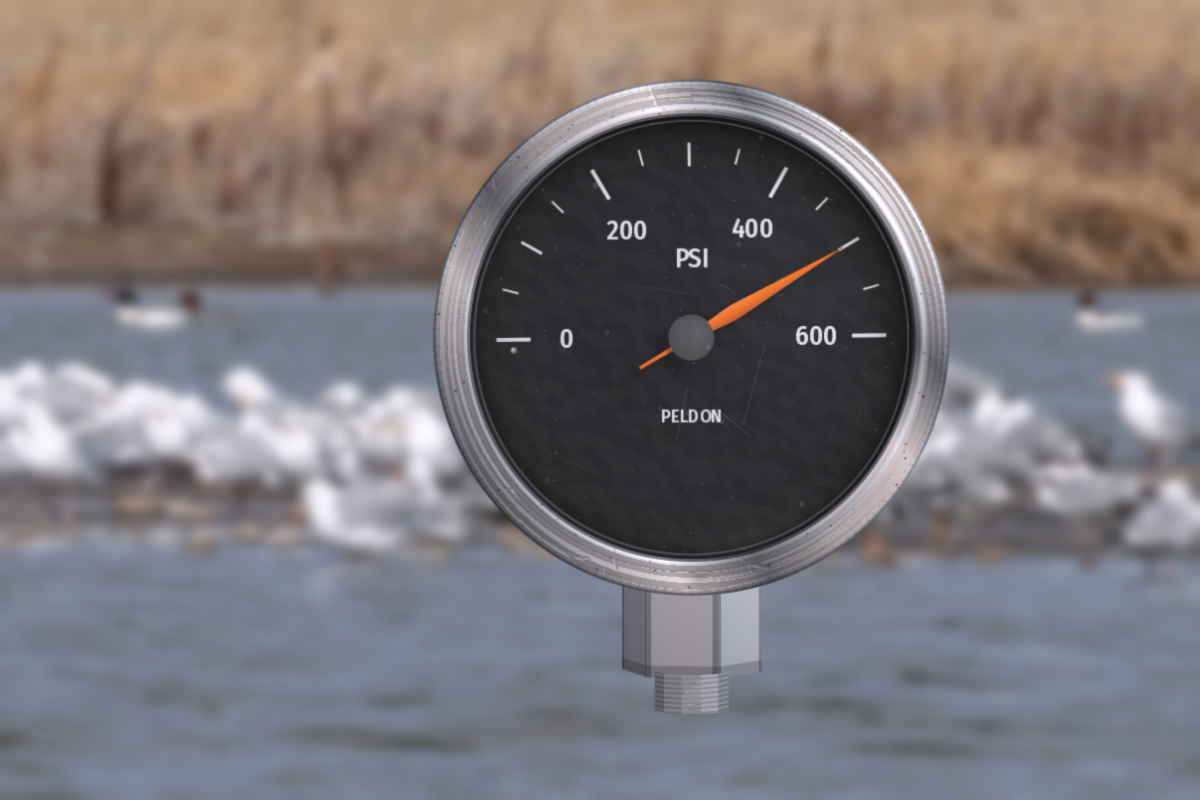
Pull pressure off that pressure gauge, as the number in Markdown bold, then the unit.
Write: **500** psi
